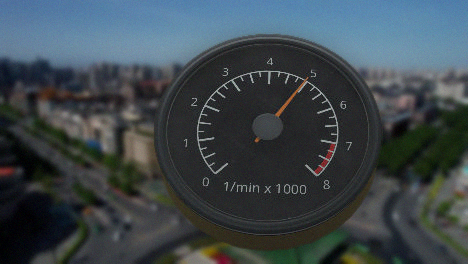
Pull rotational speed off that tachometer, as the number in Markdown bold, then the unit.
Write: **5000** rpm
